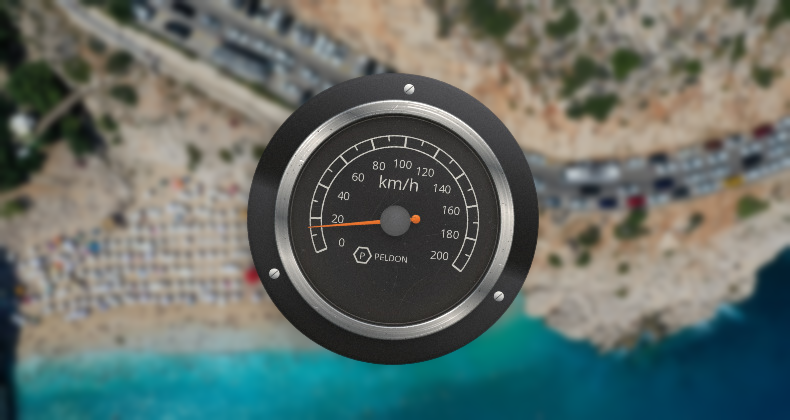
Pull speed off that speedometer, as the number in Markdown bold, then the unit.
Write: **15** km/h
